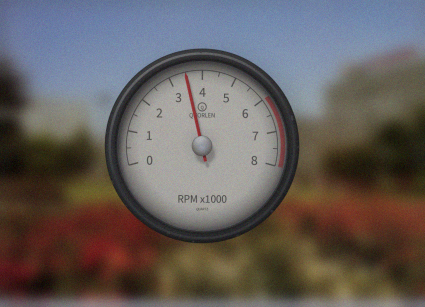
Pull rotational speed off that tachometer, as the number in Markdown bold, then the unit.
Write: **3500** rpm
